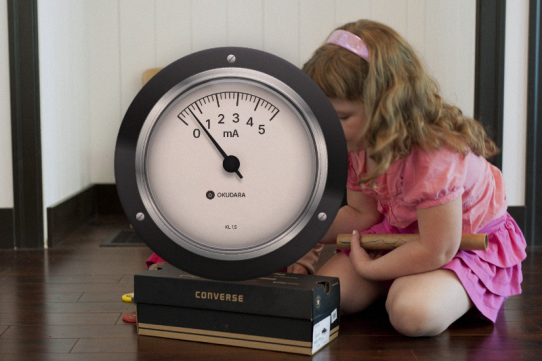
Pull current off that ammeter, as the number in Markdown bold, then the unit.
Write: **0.6** mA
